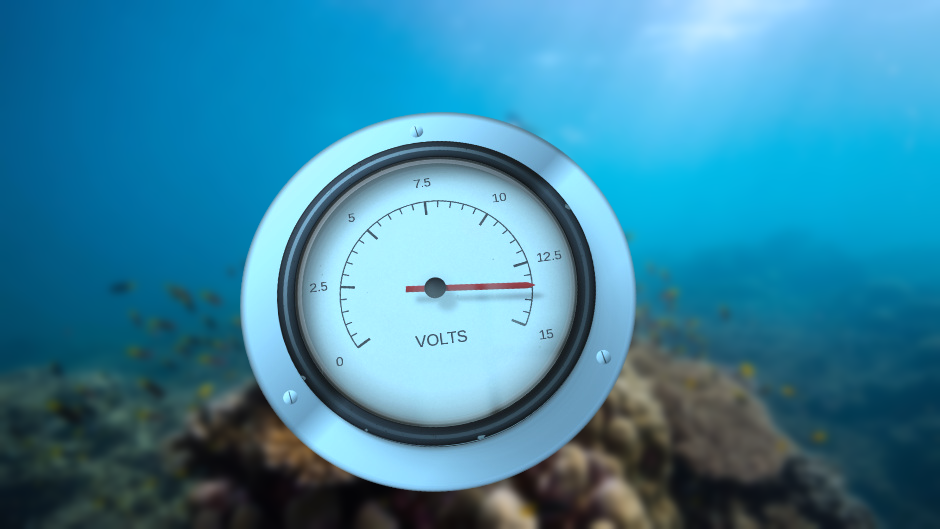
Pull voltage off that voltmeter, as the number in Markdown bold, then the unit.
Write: **13.5** V
